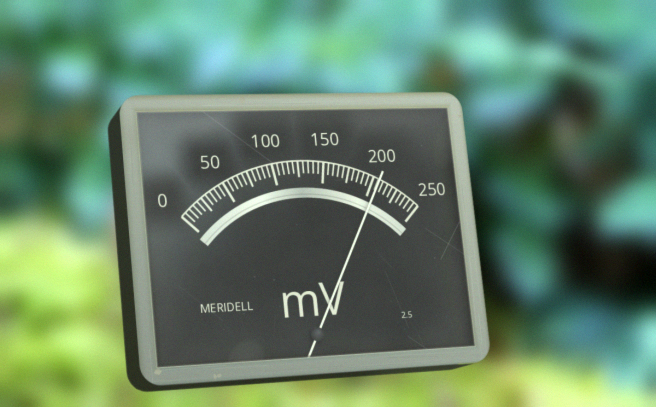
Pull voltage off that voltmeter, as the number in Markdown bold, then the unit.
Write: **205** mV
